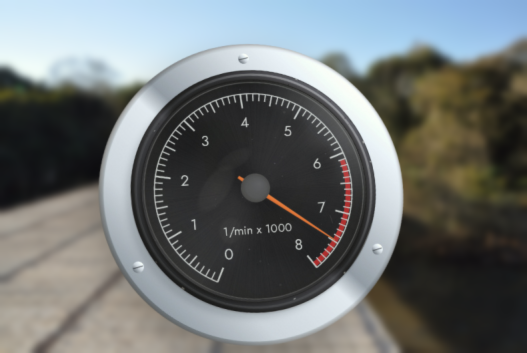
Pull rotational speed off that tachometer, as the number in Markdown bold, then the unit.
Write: **7500** rpm
